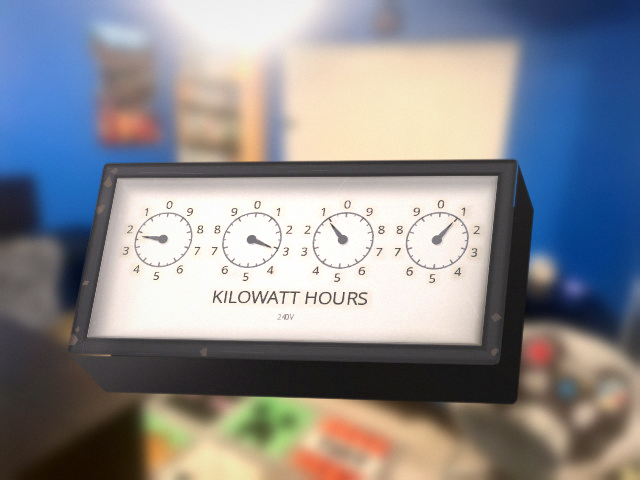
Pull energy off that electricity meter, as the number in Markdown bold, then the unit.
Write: **2311** kWh
